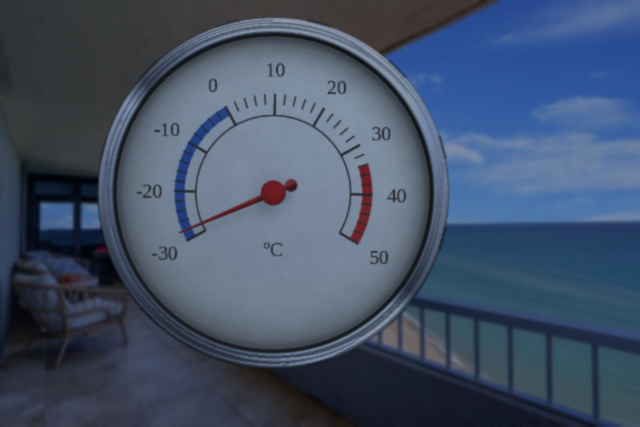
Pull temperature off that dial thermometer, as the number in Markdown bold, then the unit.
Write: **-28** °C
